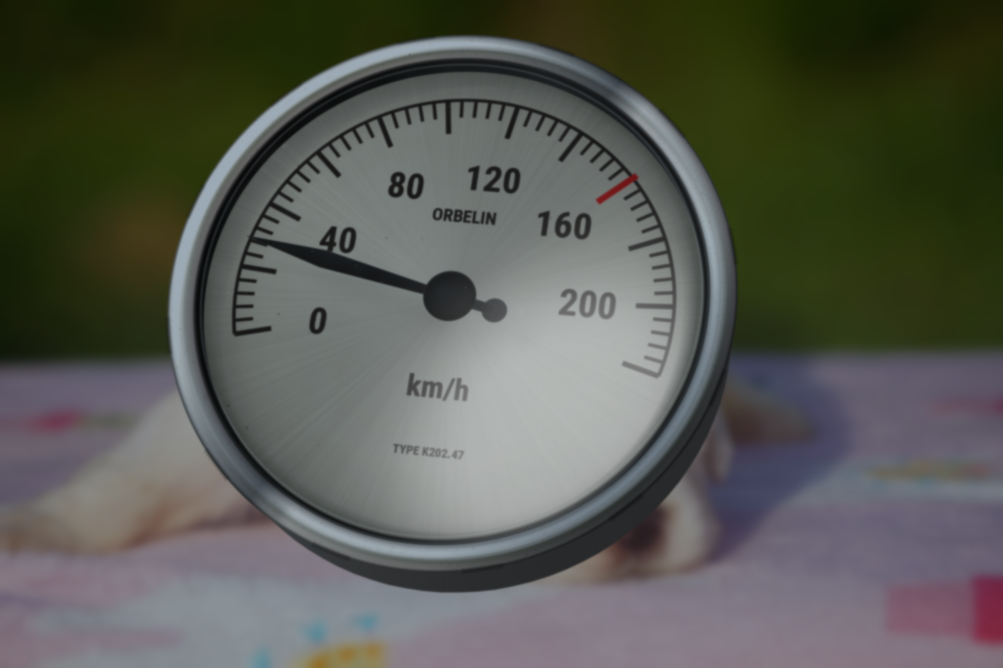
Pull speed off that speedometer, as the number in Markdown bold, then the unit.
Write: **28** km/h
